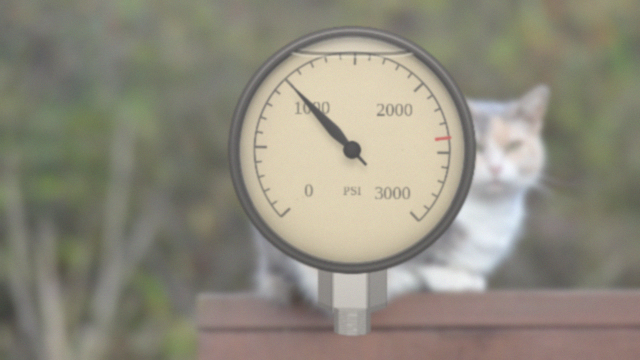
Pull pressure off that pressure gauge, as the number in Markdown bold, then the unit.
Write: **1000** psi
